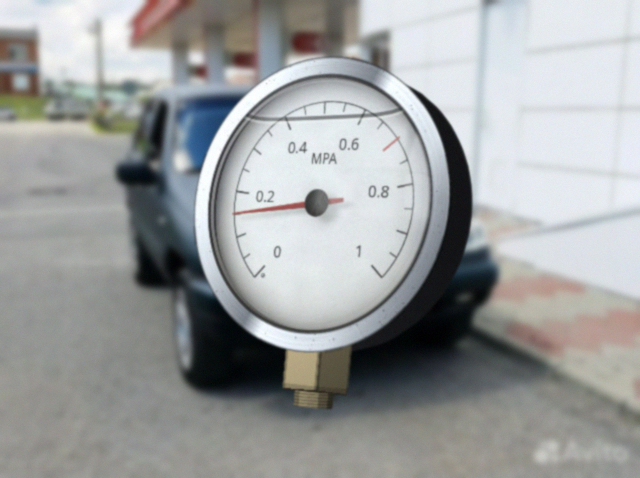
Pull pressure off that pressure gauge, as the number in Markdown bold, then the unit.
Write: **0.15** MPa
